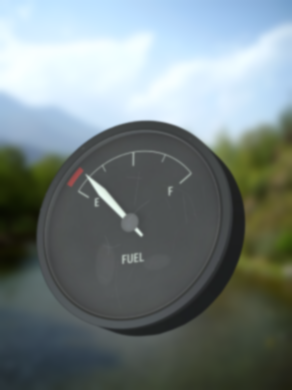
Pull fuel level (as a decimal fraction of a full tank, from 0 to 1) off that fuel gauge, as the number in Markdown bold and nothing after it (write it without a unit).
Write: **0.125**
